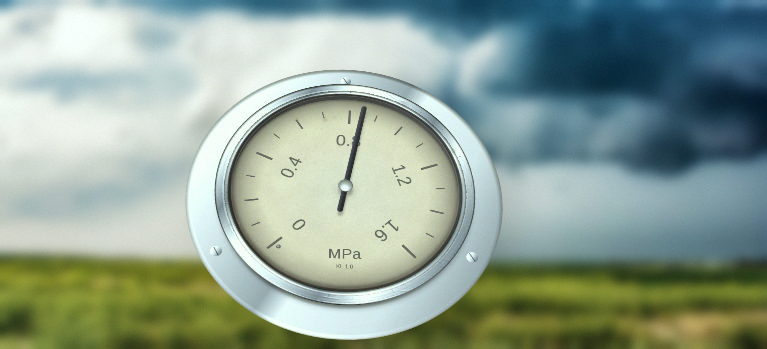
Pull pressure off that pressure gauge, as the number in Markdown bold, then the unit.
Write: **0.85** MPa
